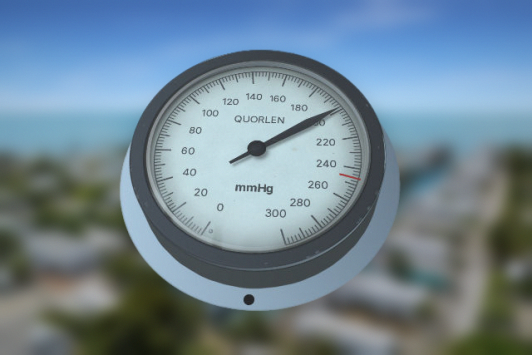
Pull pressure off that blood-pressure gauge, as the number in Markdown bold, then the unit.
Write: **200** mmHg
